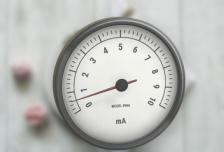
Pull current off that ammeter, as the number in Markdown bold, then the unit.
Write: **0.6** mA
